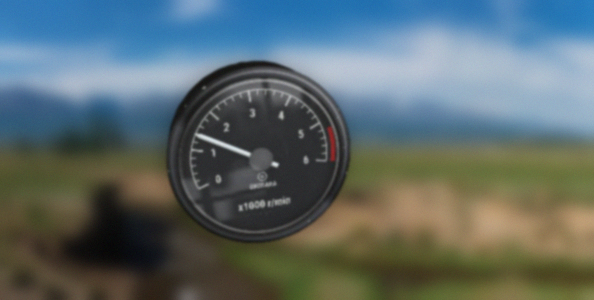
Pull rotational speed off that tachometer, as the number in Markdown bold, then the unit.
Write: **1400** rpm
